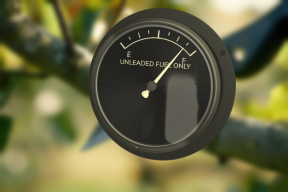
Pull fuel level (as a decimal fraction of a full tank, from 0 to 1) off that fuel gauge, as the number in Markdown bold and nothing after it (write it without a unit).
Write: **0.875**
